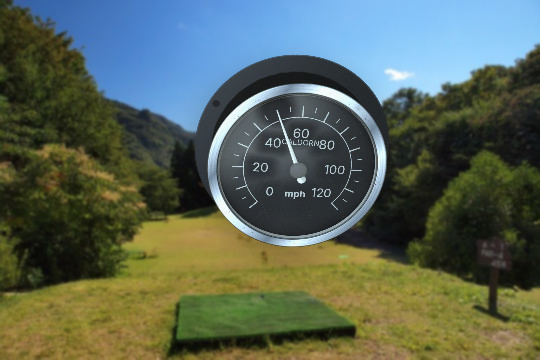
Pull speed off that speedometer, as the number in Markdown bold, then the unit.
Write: **50** mph
